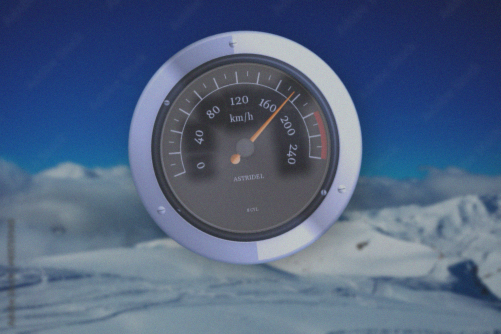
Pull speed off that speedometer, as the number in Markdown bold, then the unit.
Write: **175** km/h
